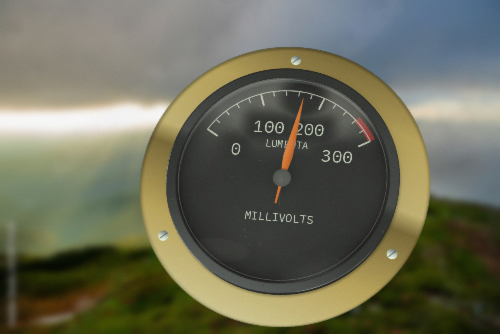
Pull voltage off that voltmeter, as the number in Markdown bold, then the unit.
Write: **170** mV
